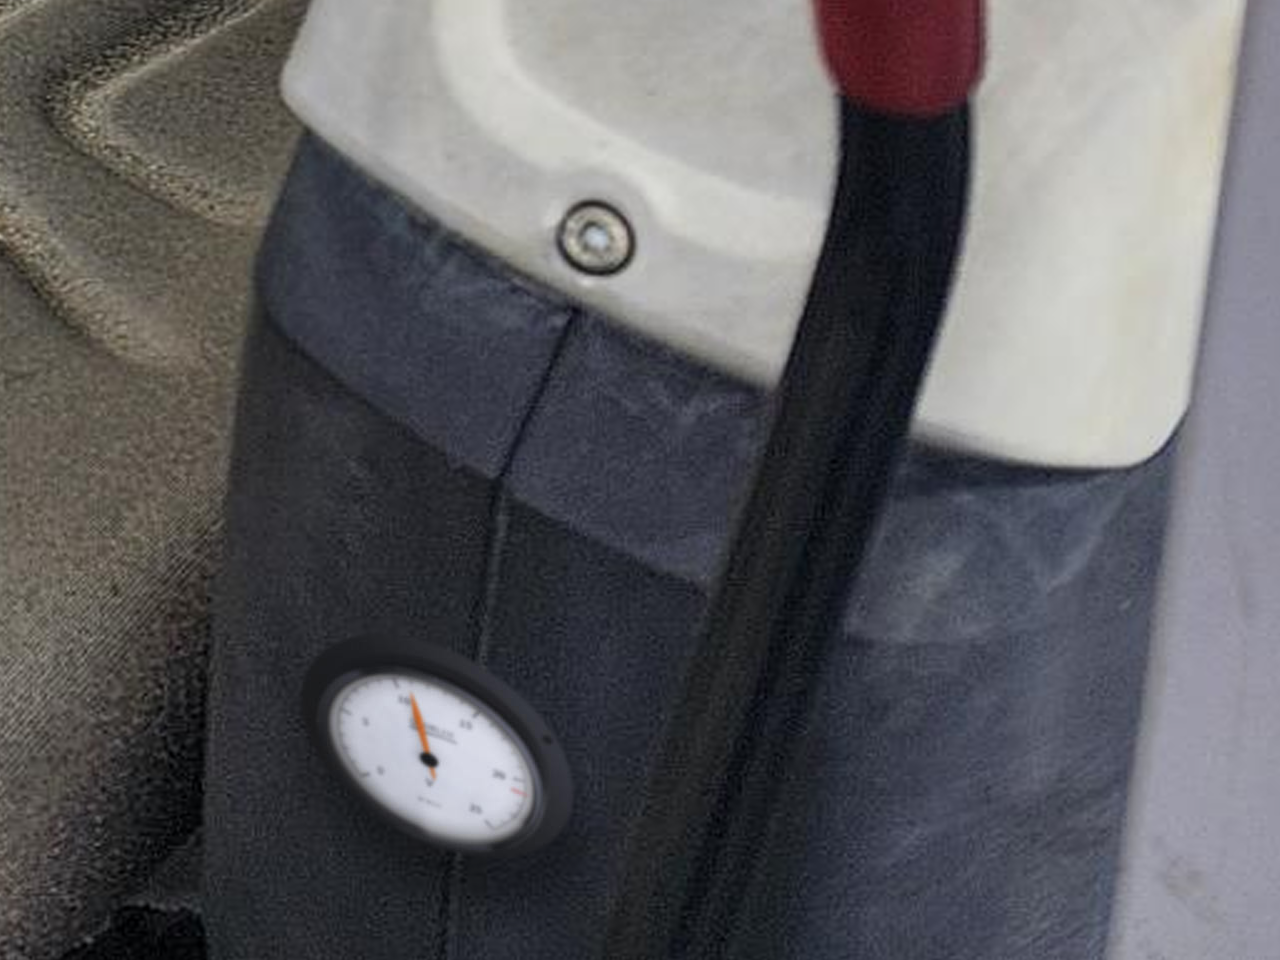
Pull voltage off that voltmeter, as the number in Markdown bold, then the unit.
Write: **11** V
